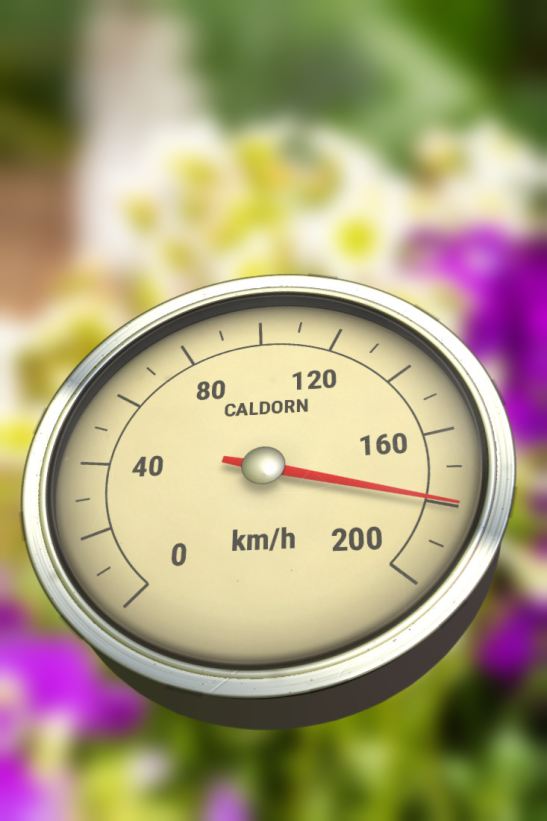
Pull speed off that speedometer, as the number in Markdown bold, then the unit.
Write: **180** km/h
